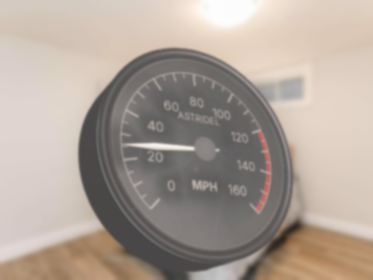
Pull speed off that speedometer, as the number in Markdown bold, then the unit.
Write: **25** mph
